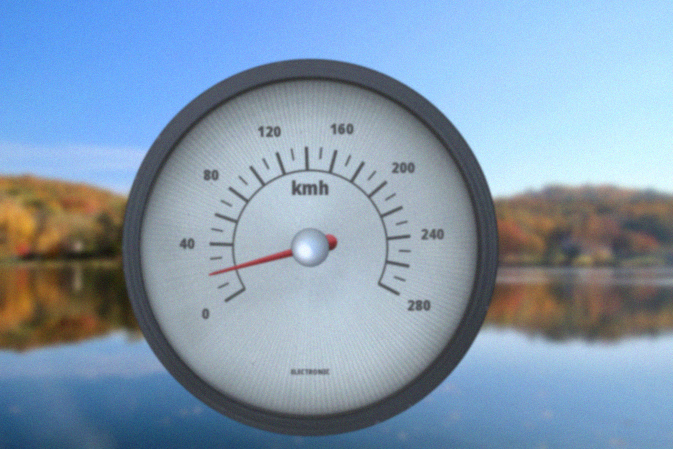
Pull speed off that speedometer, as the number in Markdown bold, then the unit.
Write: **20** km/h
